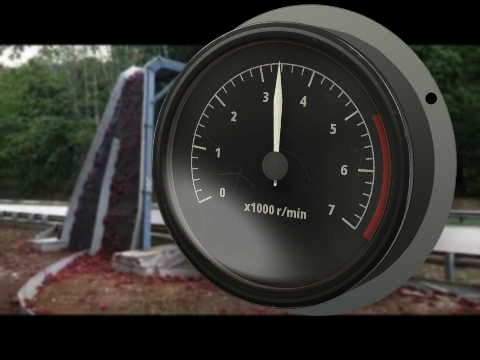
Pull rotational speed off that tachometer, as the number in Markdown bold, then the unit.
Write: **3400** rpm
